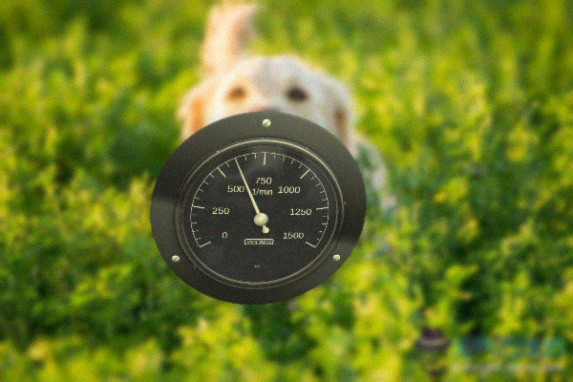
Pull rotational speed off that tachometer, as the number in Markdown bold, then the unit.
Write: **600** rpm
